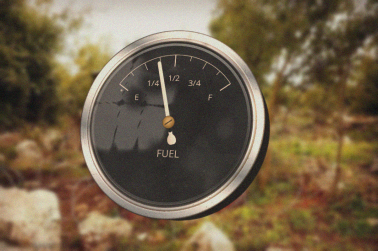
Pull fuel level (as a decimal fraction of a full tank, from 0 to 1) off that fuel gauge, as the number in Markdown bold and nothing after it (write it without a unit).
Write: **0.375**
